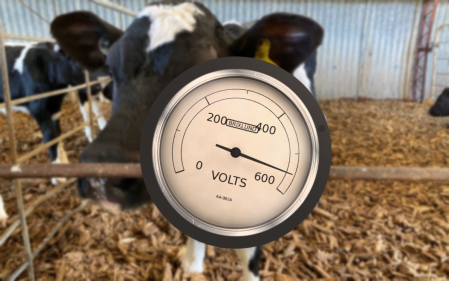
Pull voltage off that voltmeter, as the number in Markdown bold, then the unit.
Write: **550** V
